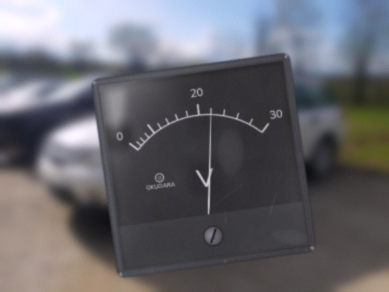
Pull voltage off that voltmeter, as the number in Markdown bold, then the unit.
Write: **22** V
